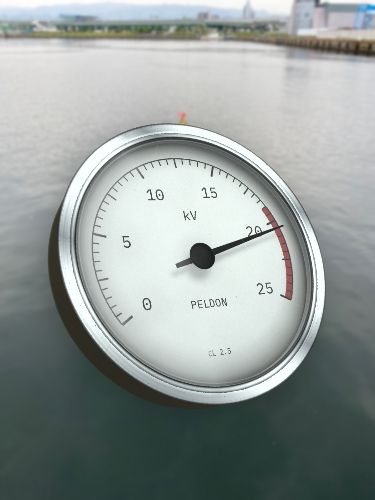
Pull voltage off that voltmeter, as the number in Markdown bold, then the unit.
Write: **20.5** kV
